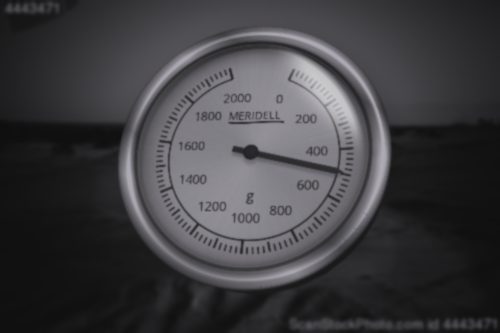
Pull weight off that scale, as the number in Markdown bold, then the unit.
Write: **500** g
